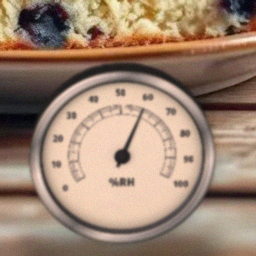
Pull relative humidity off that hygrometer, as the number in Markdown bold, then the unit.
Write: **60** %
